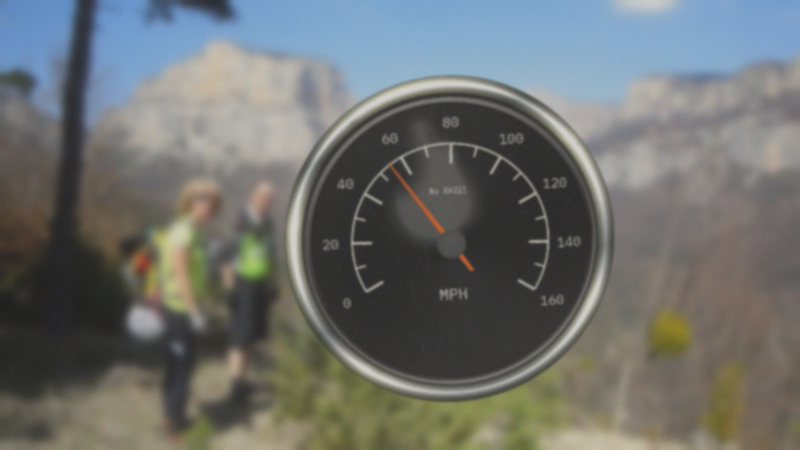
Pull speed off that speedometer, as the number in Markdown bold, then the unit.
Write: **55** mph
